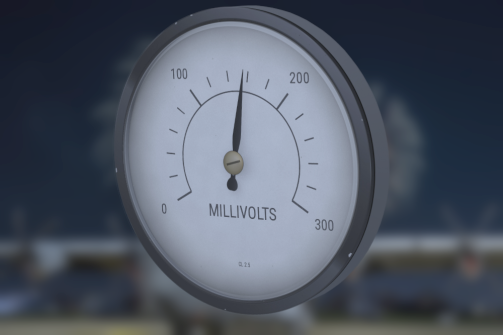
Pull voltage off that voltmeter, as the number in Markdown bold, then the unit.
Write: **160** mV
